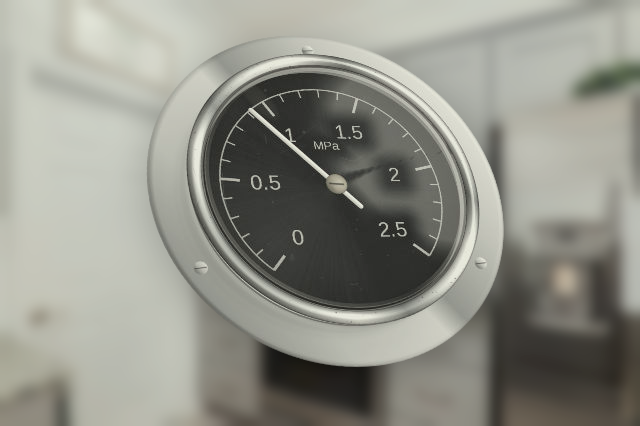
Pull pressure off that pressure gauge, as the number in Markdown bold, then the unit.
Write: **0.9** MPa
